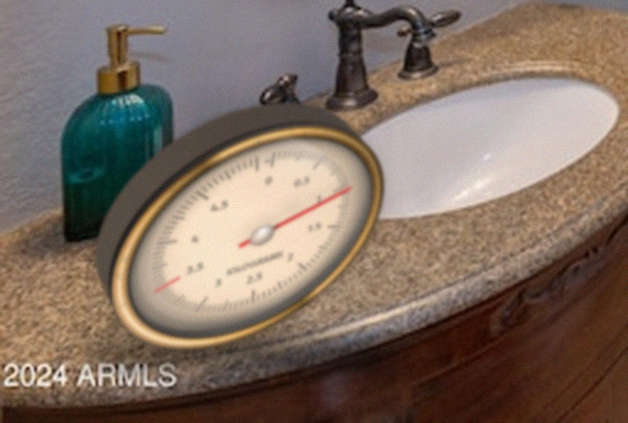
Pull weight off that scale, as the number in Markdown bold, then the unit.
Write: **1** kg
